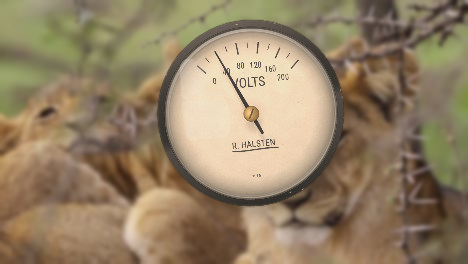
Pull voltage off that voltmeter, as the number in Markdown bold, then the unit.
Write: **40** V
